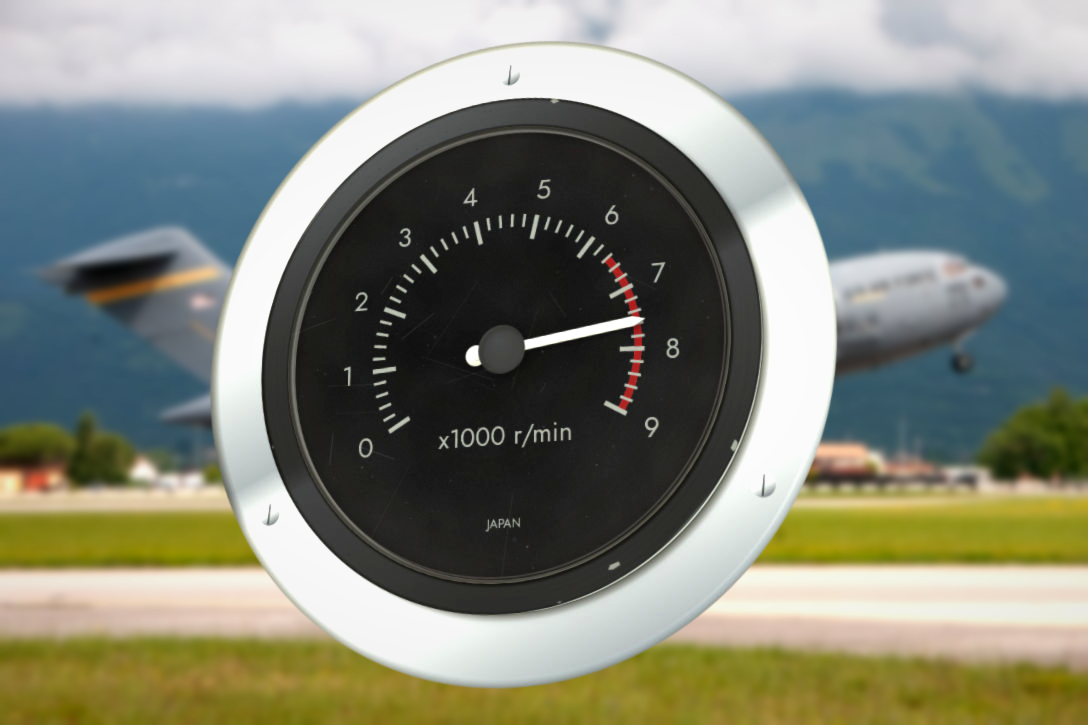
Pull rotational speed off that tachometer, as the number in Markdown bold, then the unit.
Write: **7600** rpm
